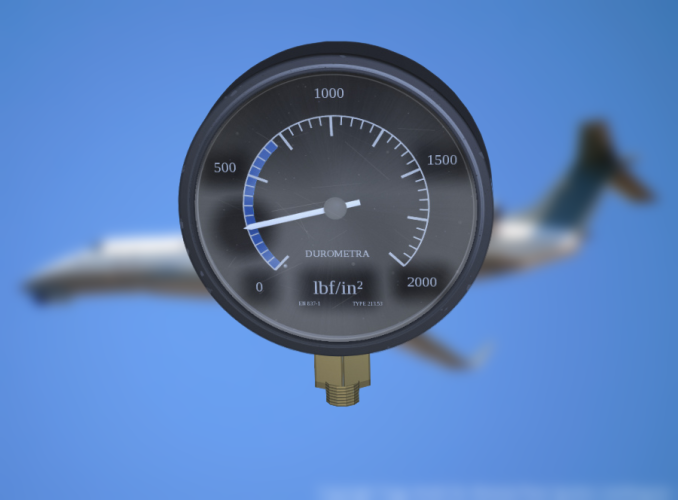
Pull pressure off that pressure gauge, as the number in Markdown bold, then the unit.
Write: **250** psi
